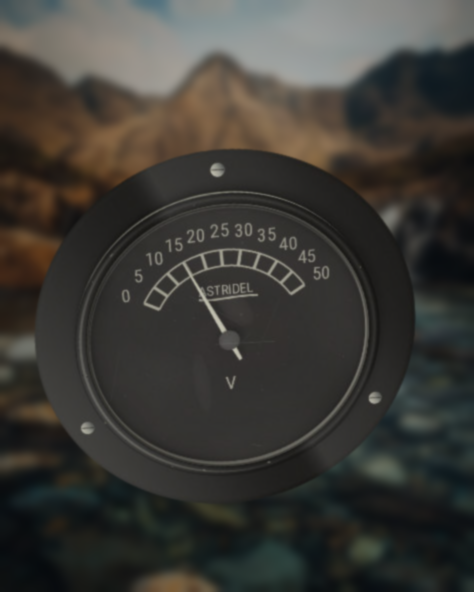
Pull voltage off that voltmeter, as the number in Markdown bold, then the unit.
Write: **15** V
